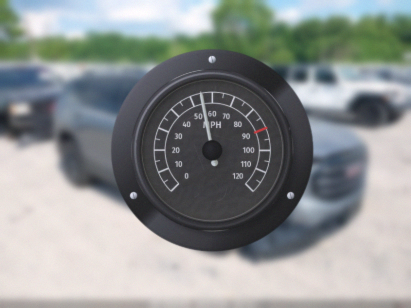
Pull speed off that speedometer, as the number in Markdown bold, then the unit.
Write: **55** mph
